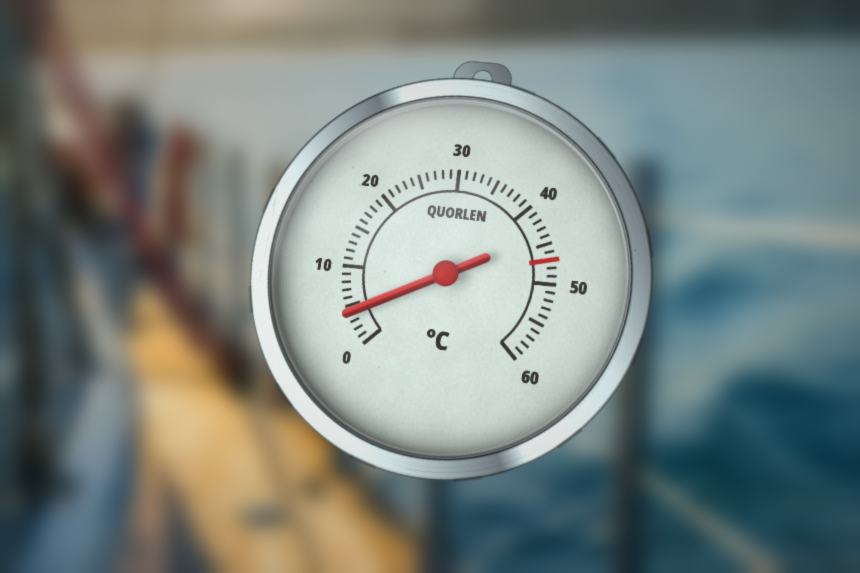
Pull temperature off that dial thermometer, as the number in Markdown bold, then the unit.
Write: **4** °C
